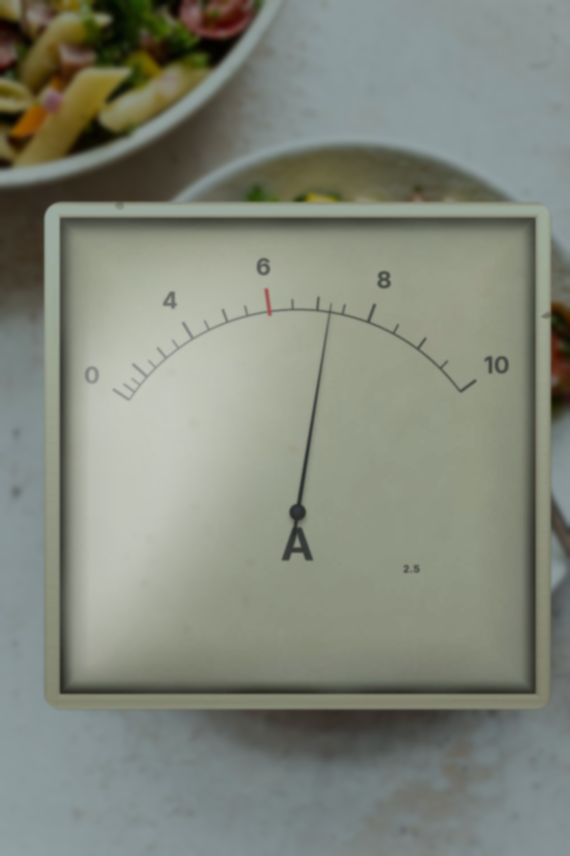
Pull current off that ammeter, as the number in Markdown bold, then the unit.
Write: **7.25** A
